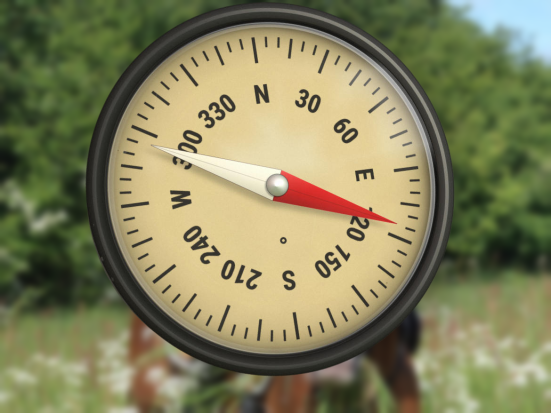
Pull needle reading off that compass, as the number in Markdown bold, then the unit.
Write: **115** °
